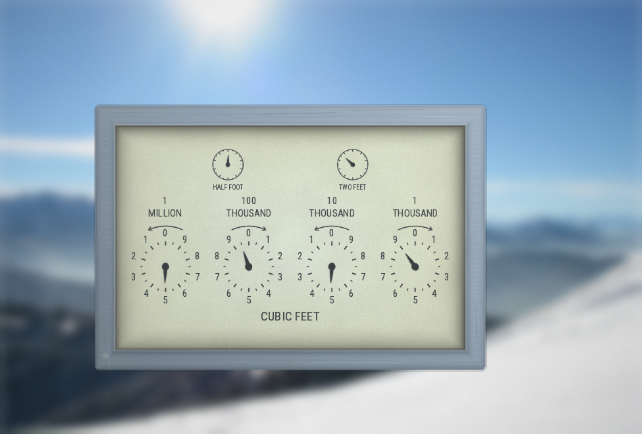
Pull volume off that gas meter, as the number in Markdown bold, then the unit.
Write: **494900** ft³
